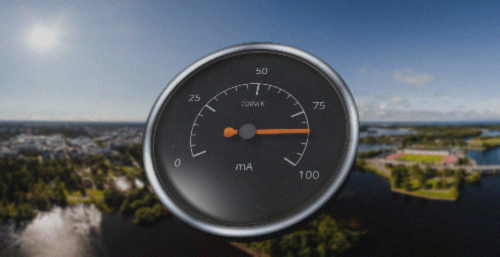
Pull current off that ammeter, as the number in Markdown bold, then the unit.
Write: **85** mA
